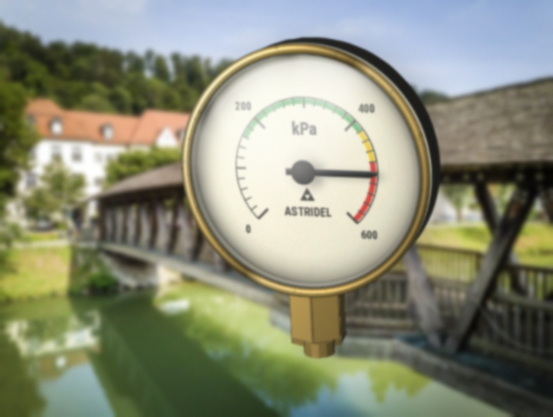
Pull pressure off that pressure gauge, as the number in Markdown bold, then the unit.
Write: **500** kPa
